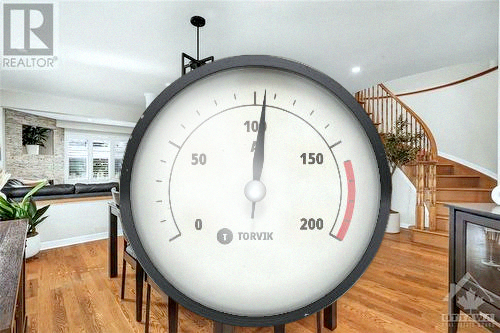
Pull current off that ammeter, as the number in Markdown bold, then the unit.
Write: **105** A
